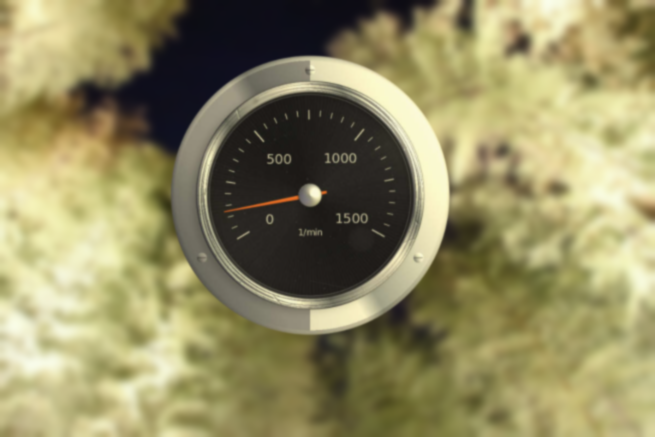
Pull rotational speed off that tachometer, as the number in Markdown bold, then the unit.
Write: **125** rpm
